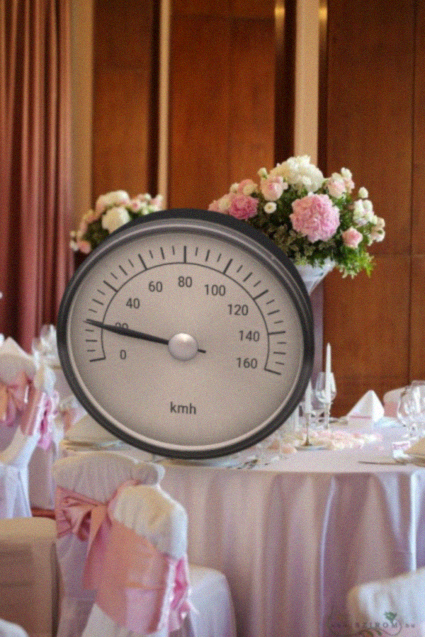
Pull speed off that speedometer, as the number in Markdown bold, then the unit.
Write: **20** km/h
